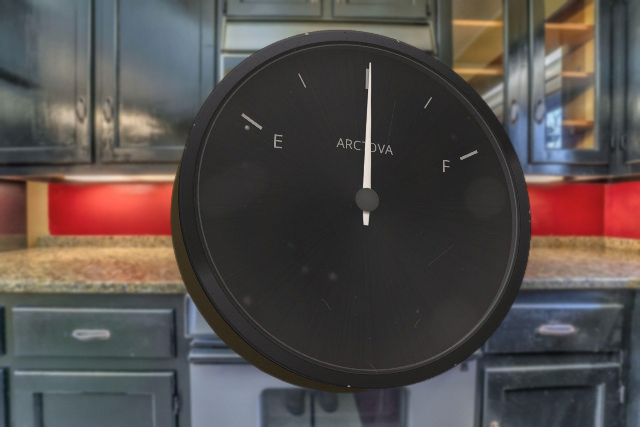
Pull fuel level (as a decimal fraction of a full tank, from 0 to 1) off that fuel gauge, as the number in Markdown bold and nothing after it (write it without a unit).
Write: **0.5**
